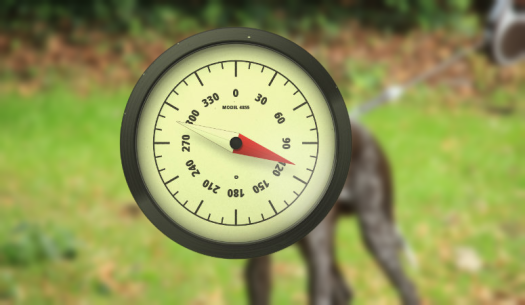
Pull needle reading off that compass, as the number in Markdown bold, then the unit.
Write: **110** °
